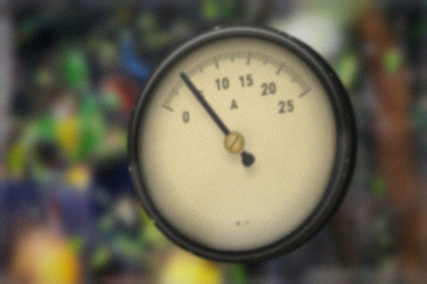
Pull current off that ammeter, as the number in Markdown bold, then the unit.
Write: **5** A
